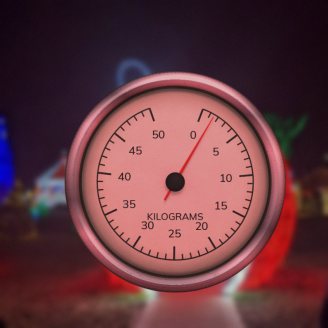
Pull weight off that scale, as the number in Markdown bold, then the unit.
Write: **1.5** kg
